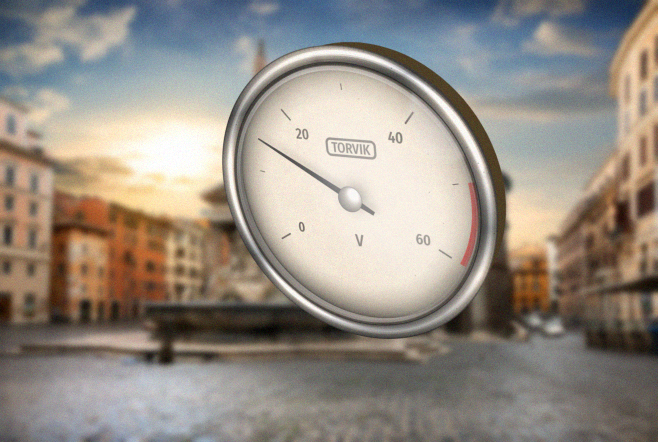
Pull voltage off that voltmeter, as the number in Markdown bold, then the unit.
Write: **15** V
